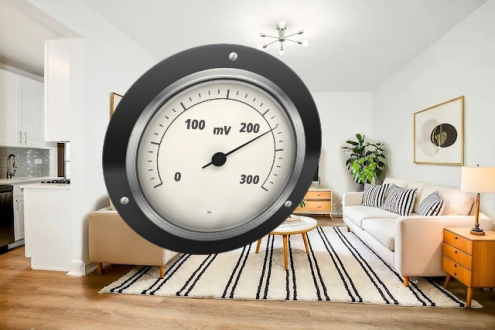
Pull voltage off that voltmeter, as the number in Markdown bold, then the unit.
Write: **220** mV
